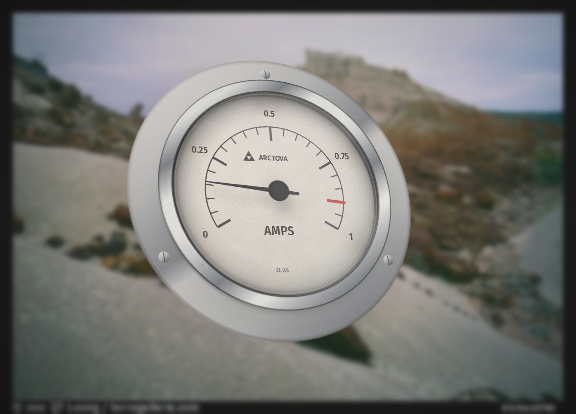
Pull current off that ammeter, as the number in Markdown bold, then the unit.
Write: **0.15** A
